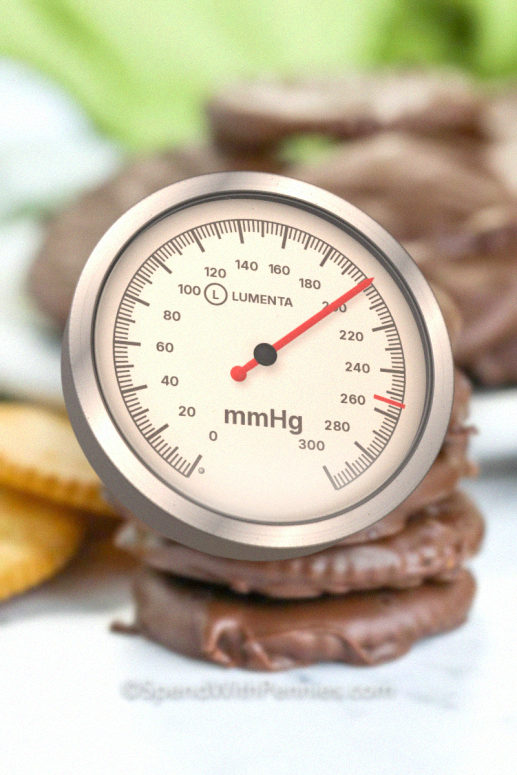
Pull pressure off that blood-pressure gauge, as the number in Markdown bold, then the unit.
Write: **200** mmHg
